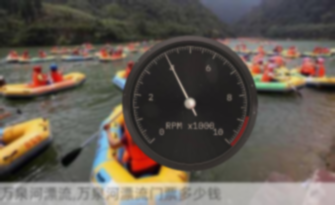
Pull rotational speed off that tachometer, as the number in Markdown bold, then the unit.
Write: **4000** rpm
